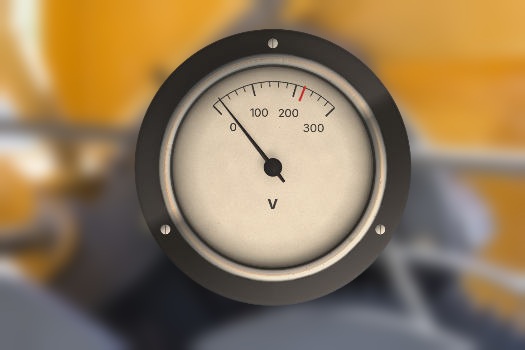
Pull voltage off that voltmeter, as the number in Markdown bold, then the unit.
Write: **20** V
